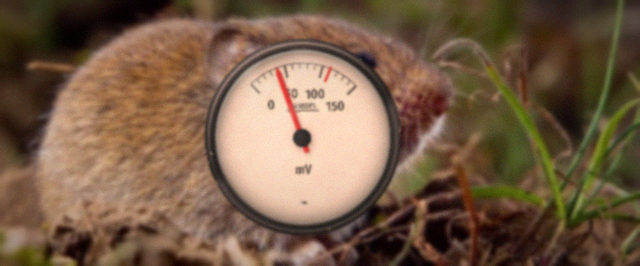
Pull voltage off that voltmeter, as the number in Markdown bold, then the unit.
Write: **40** mV
